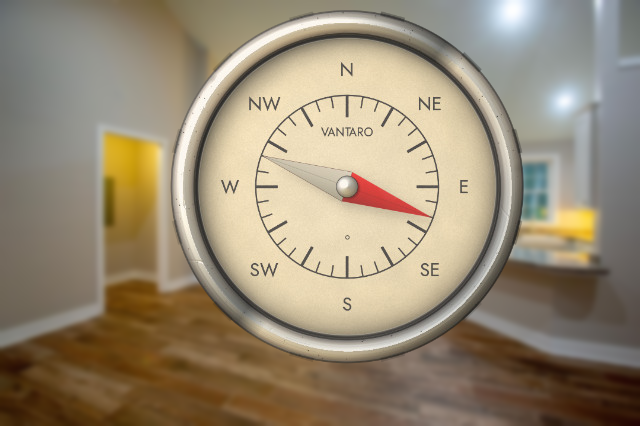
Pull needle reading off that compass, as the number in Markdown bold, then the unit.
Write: **110** °
